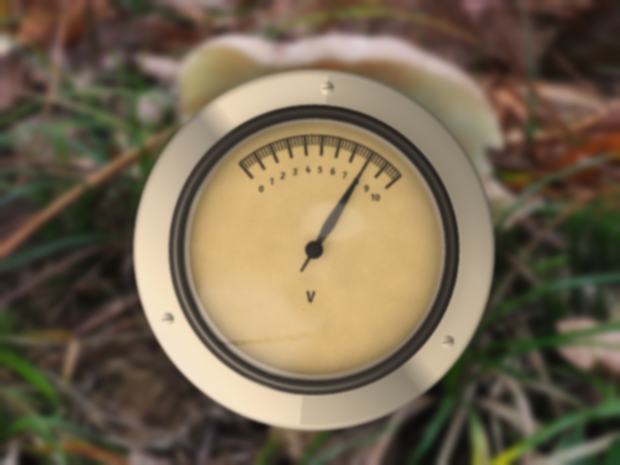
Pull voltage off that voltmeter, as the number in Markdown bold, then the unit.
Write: **8** V
